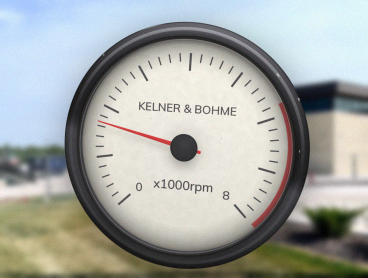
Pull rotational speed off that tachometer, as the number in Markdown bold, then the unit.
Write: **1700** rpm
